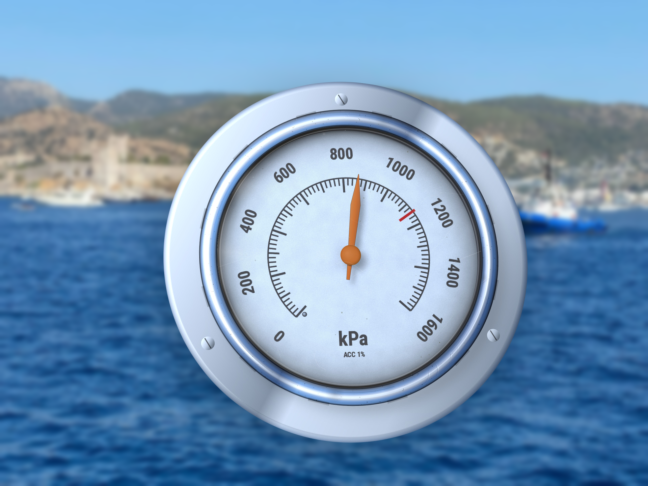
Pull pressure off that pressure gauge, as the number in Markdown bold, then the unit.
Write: **860** kPa
